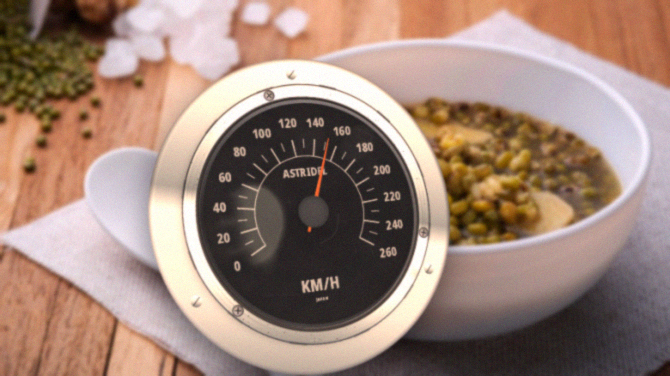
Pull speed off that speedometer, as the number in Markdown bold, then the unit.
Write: **150** km/h
